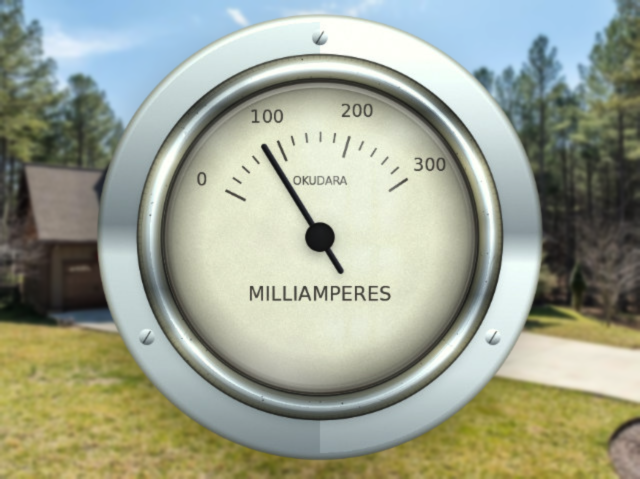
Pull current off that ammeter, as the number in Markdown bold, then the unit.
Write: **80** mA
